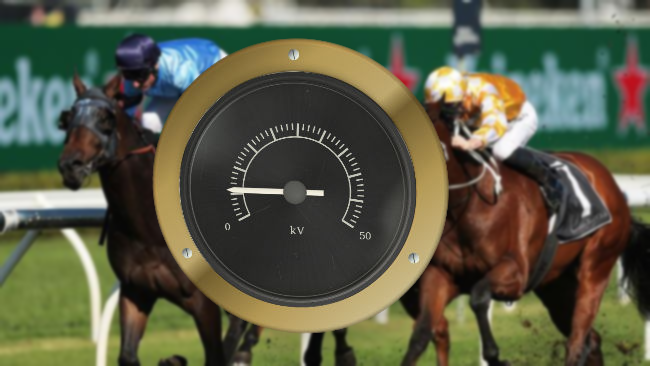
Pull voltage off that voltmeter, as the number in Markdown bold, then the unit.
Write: **6** kV
